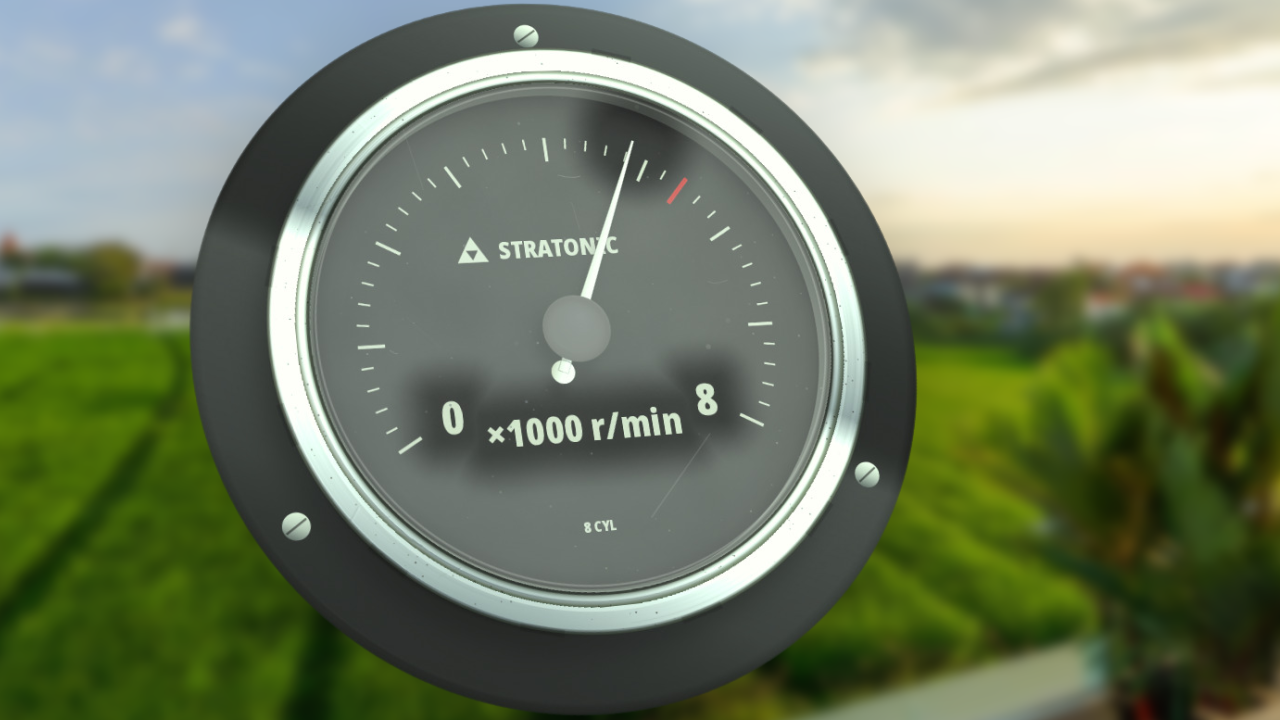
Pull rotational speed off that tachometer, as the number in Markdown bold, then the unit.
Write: **4800** rpm
